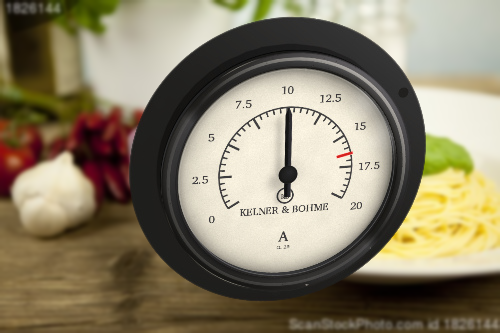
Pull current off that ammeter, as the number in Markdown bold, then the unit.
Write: **10** A
